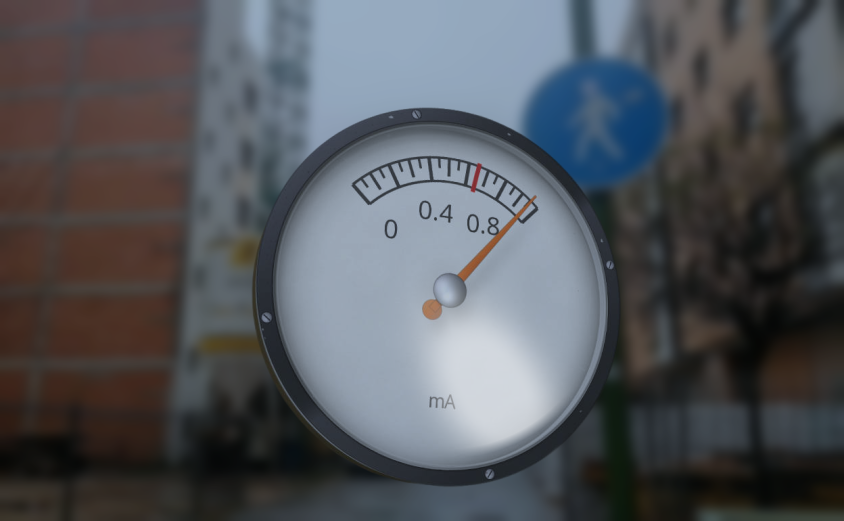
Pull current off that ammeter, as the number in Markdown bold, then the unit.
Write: **0.95** mA
